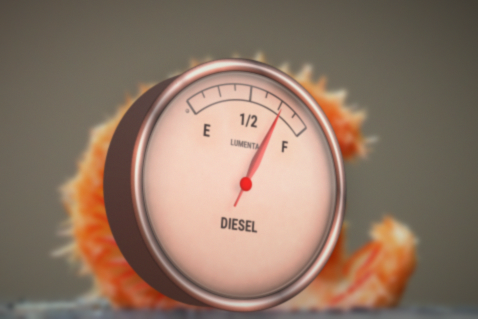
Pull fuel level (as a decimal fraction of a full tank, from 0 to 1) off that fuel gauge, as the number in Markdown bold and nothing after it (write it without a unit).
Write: **0.75**
